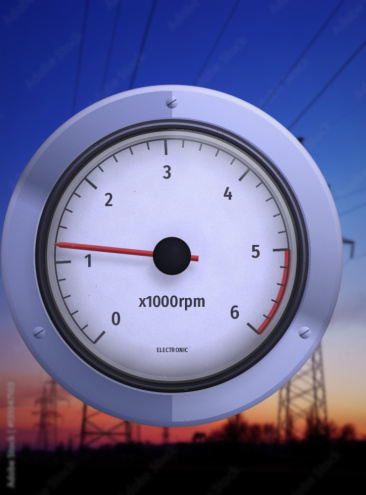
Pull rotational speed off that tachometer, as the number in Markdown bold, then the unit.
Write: **1200** rpm
